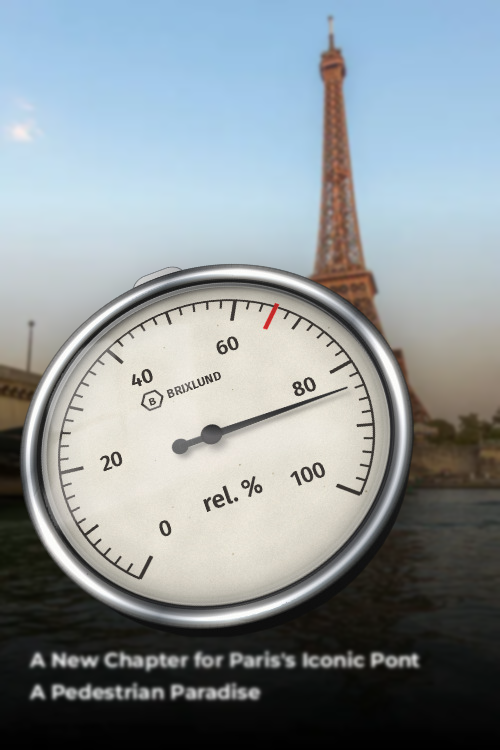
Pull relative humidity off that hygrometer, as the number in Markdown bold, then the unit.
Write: **84** %
